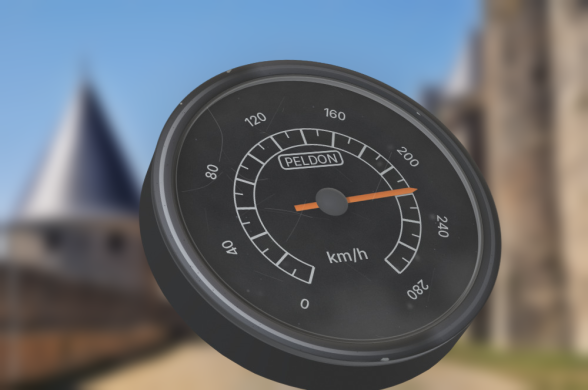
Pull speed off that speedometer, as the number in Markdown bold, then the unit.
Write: **220** km/h
